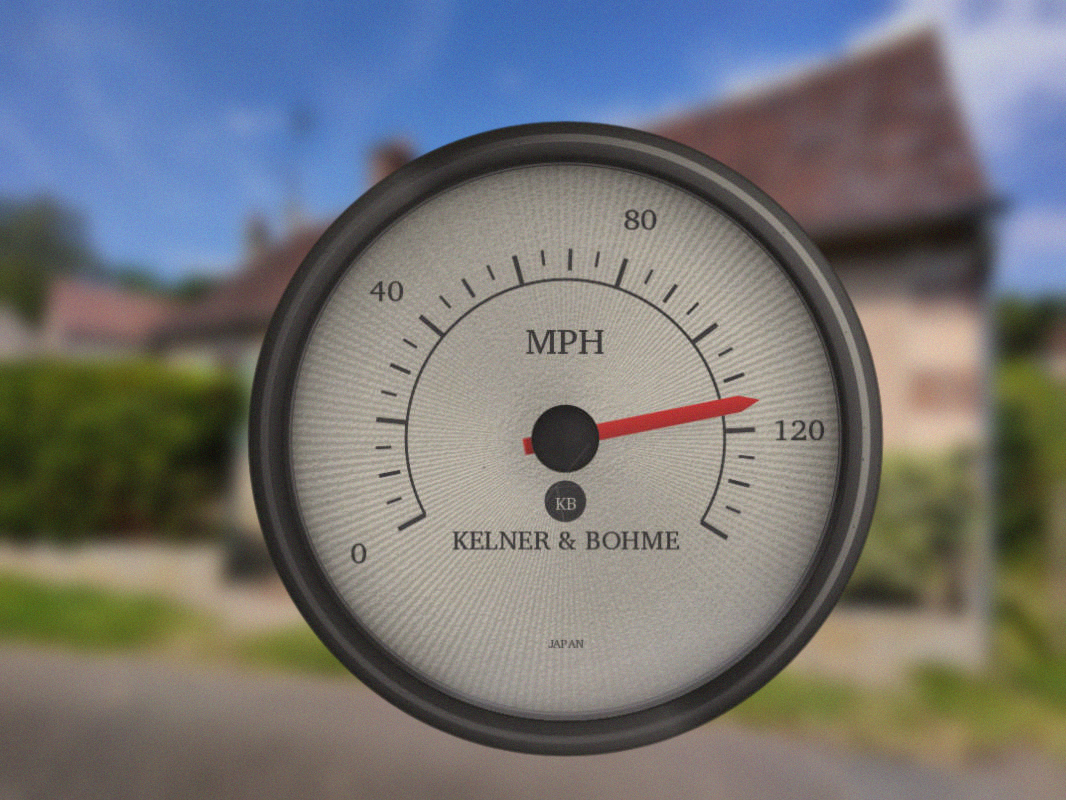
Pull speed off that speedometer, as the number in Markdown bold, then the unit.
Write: **115** mph
